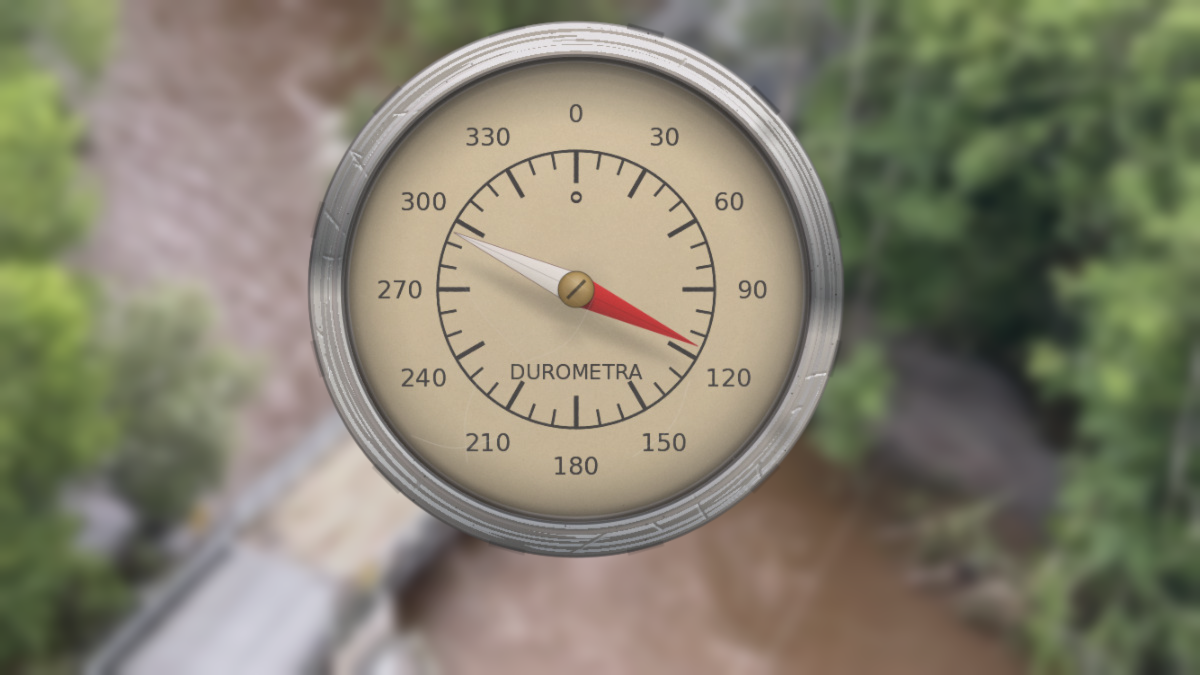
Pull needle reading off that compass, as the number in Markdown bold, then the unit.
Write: **115** °
